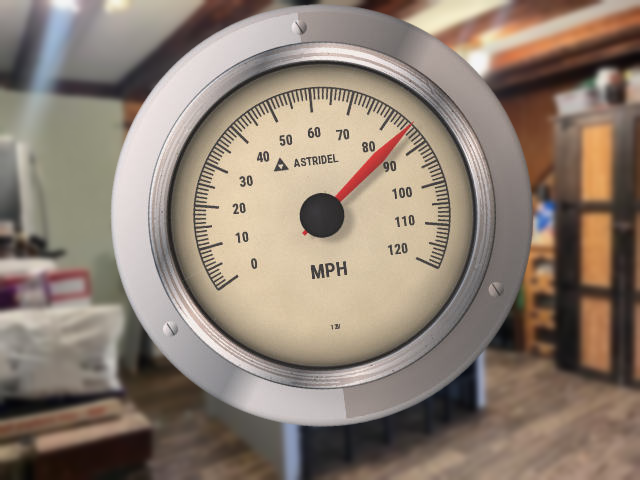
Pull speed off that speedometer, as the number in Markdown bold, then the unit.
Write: **85** mph
